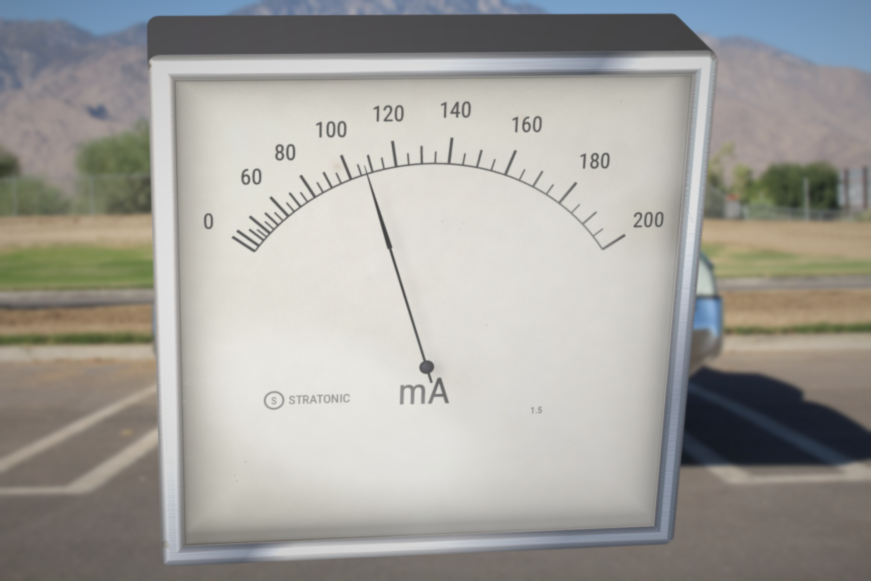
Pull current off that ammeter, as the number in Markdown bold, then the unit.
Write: **107.5** mA
